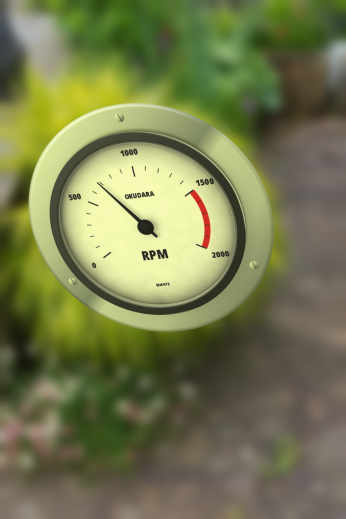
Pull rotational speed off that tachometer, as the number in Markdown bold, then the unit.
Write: **700** rpm
